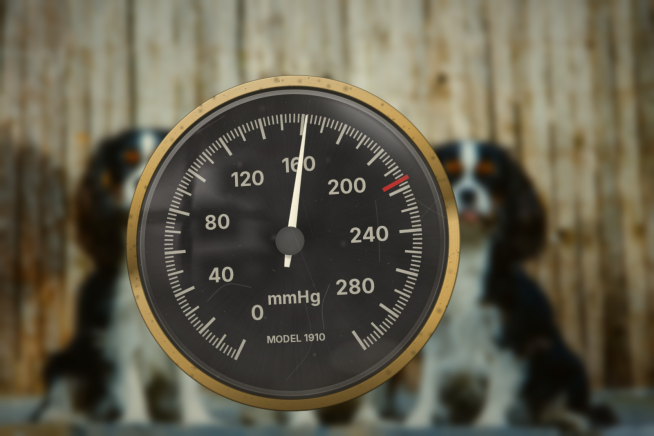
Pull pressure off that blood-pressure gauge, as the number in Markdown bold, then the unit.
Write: **162** mmHg
